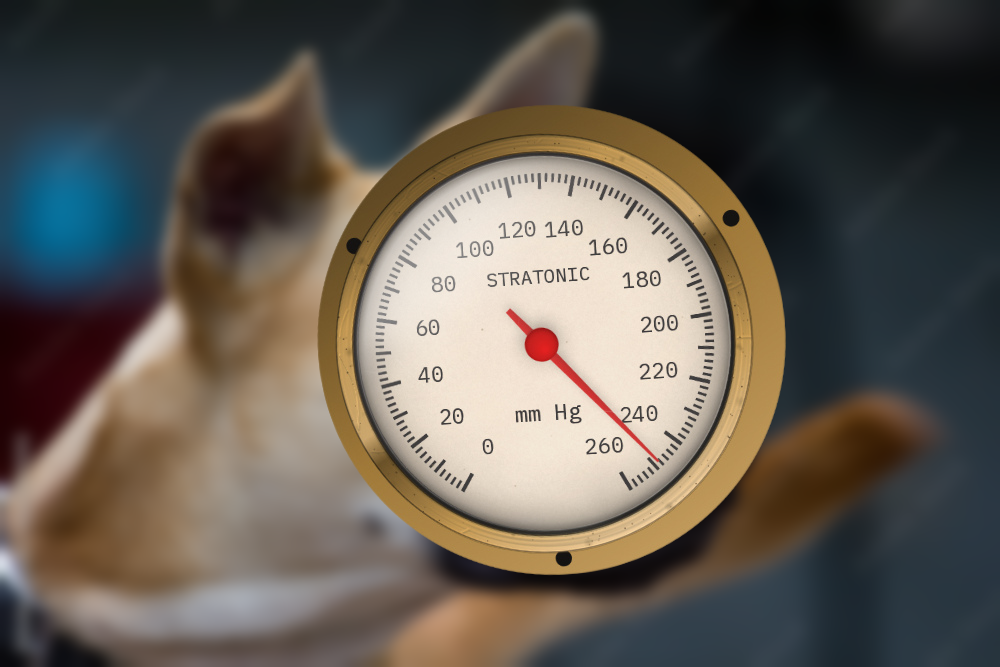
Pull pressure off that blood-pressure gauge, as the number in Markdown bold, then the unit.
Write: **248** mmHg
